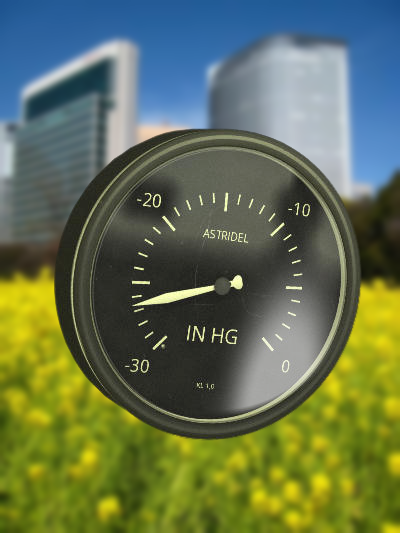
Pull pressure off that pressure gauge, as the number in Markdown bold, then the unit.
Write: **-26.5** inHg
